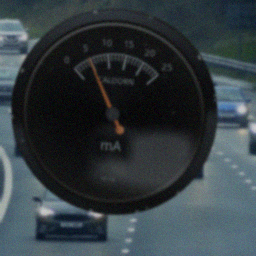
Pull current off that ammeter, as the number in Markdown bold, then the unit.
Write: **5** mA
